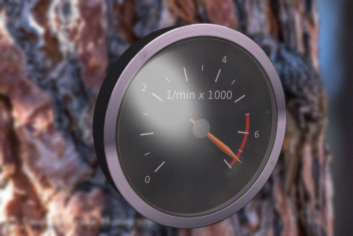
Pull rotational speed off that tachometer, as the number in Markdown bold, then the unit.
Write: **6750** rpm
